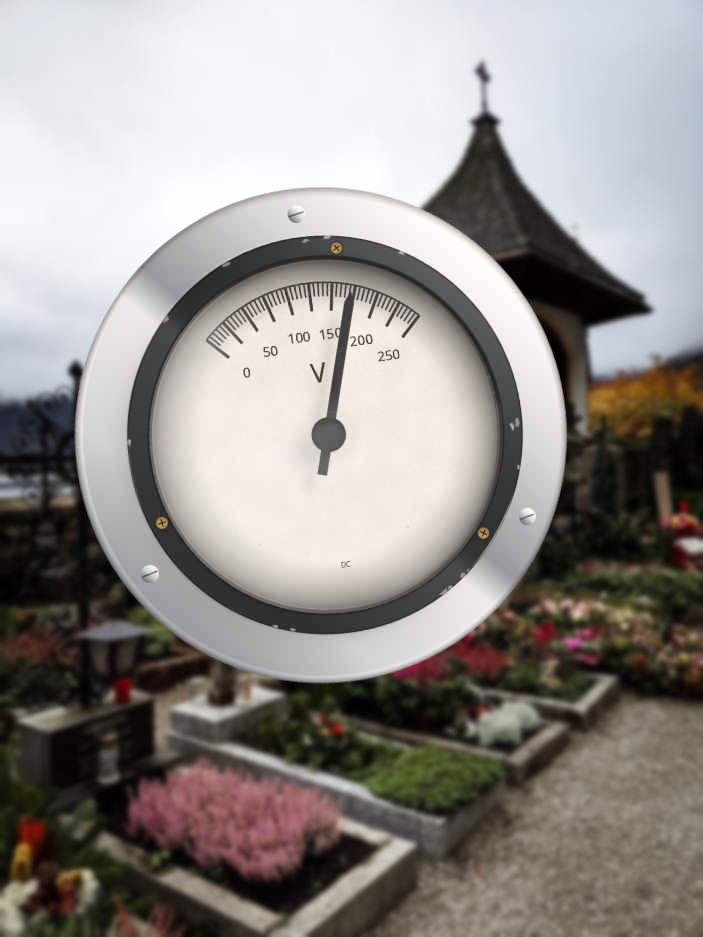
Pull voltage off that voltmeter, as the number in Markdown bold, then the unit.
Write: **170** V
